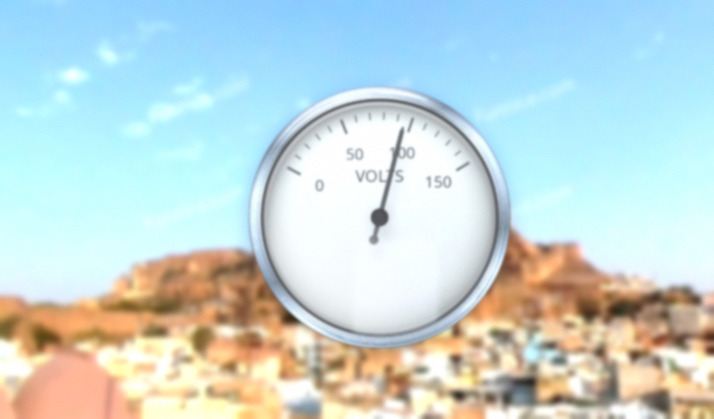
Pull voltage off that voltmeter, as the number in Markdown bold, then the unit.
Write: **95** V
